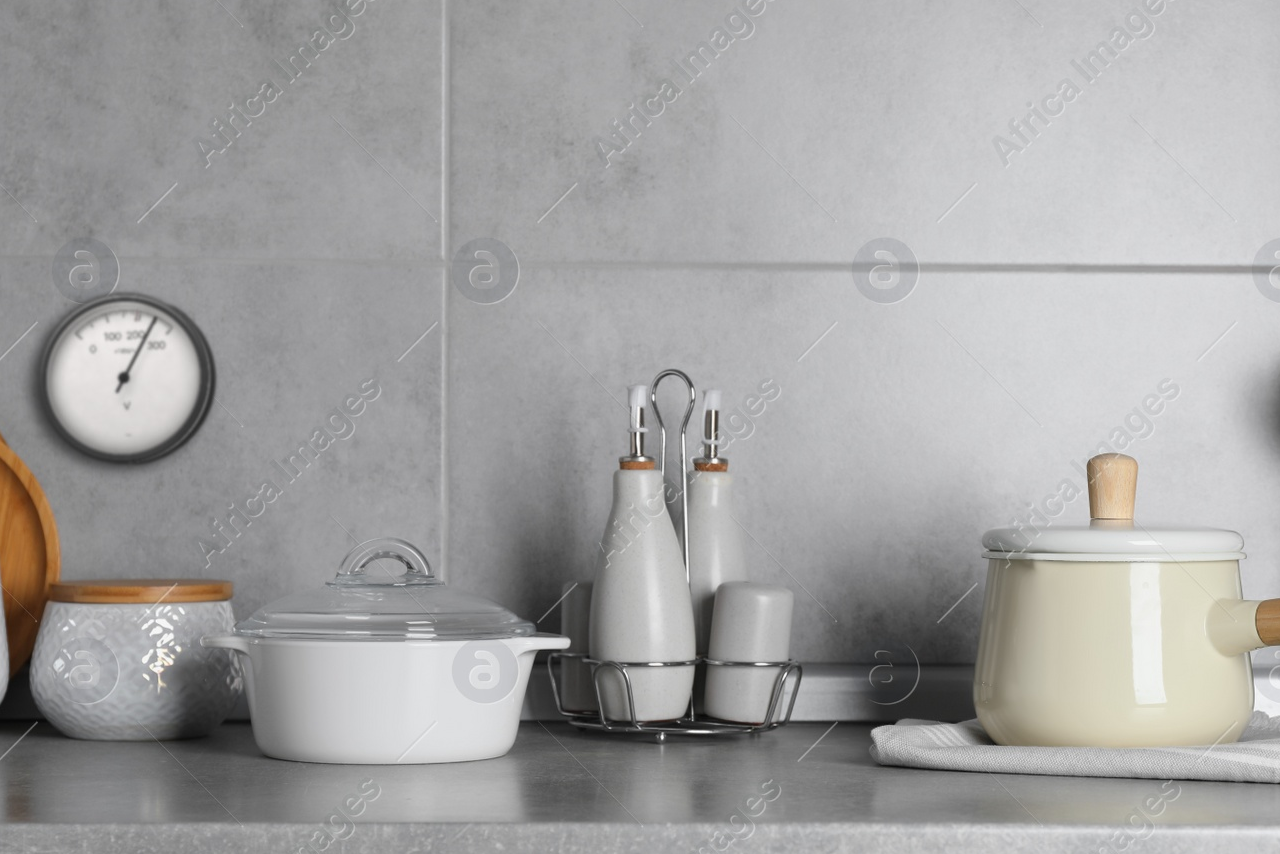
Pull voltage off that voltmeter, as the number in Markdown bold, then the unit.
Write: **250** V
